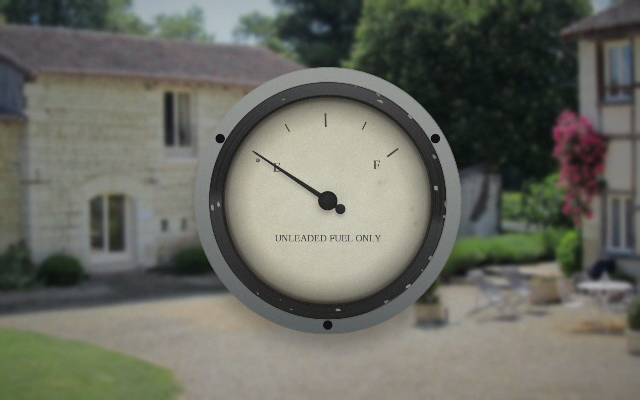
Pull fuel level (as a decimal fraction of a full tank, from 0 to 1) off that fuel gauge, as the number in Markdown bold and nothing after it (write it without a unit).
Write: **0**
